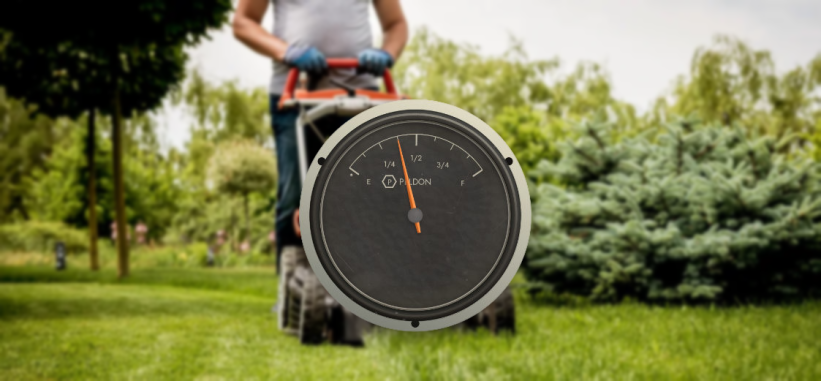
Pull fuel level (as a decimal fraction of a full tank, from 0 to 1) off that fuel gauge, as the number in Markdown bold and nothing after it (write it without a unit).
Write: **0.375**
